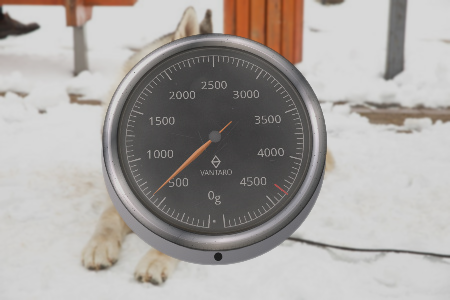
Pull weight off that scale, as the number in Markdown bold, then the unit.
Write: **600** g
